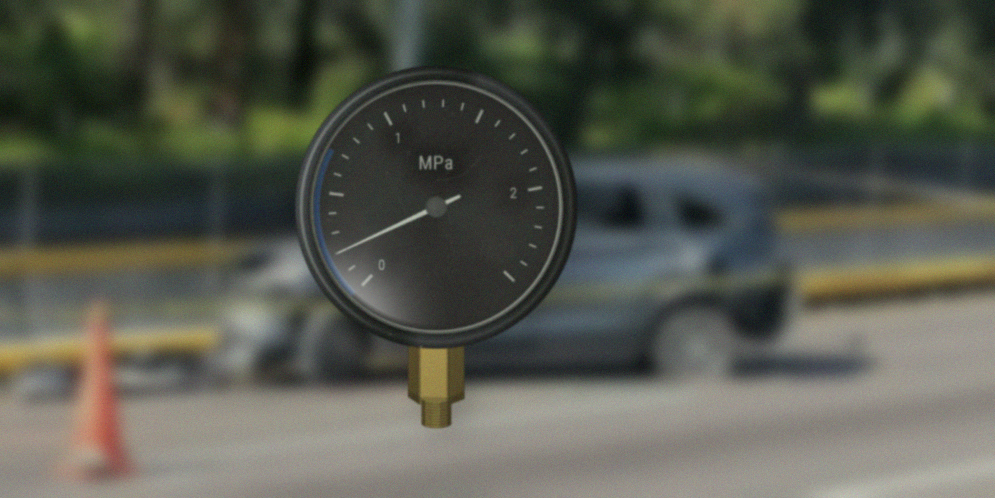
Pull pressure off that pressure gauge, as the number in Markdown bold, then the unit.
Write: **0.2** MPa
